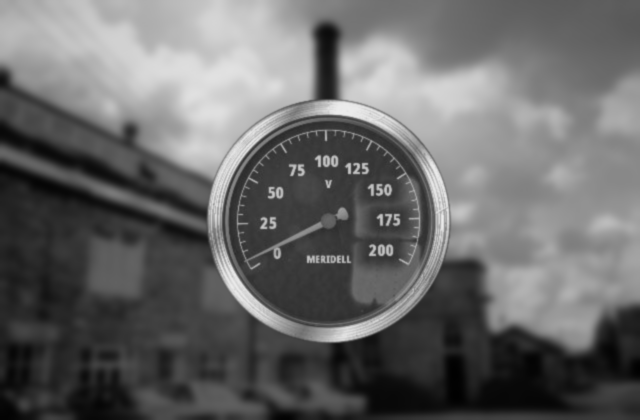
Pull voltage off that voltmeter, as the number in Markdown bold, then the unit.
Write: **5** V
